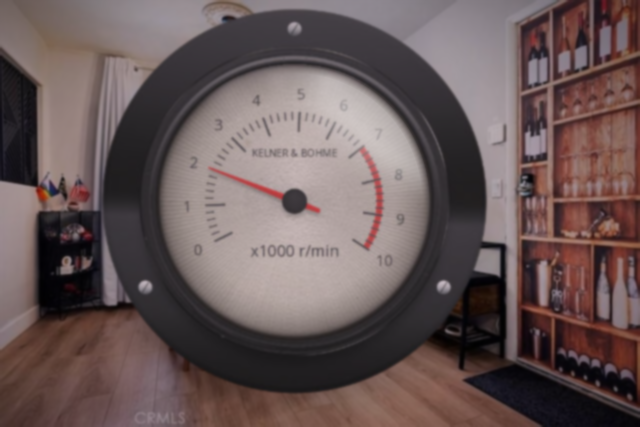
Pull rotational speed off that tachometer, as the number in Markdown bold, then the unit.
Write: **2000** rpm
